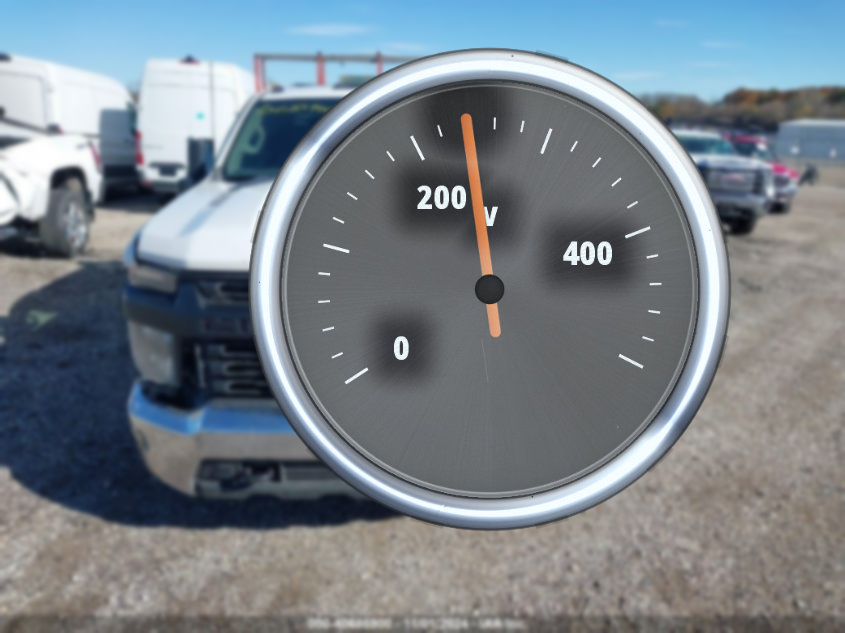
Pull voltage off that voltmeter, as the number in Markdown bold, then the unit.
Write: **240** V
